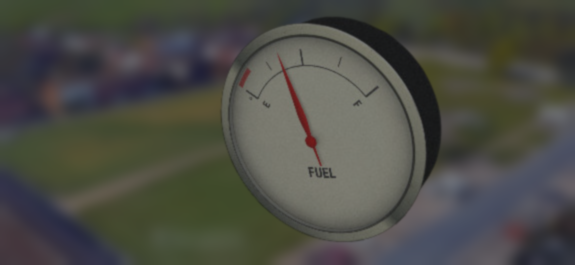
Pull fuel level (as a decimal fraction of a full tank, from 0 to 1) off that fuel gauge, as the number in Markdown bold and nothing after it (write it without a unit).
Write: **0.375**
